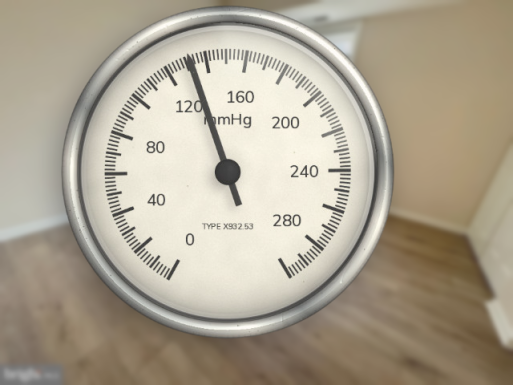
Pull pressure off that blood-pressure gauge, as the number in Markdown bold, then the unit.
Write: **132** mmHg
